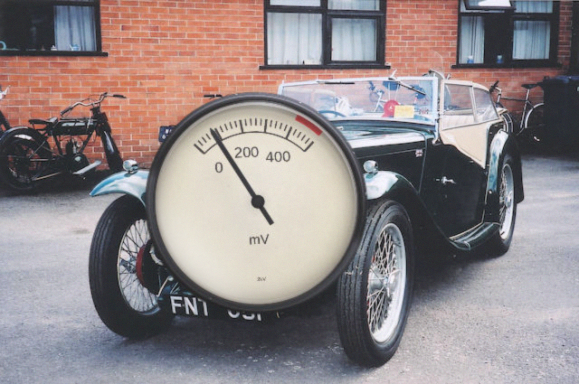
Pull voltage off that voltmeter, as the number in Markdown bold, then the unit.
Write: **80** mV
